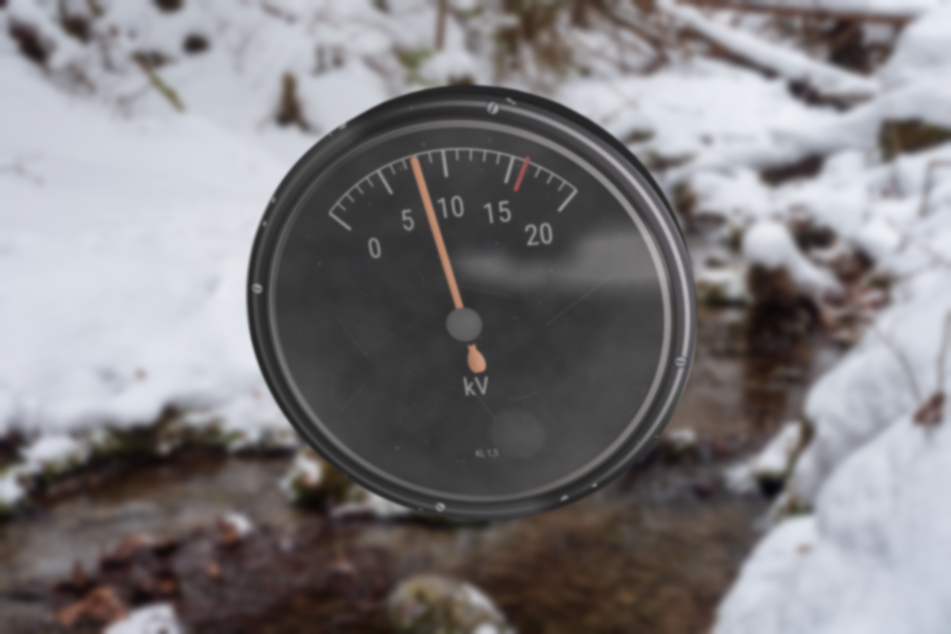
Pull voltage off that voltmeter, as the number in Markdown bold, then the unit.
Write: **8** kV
